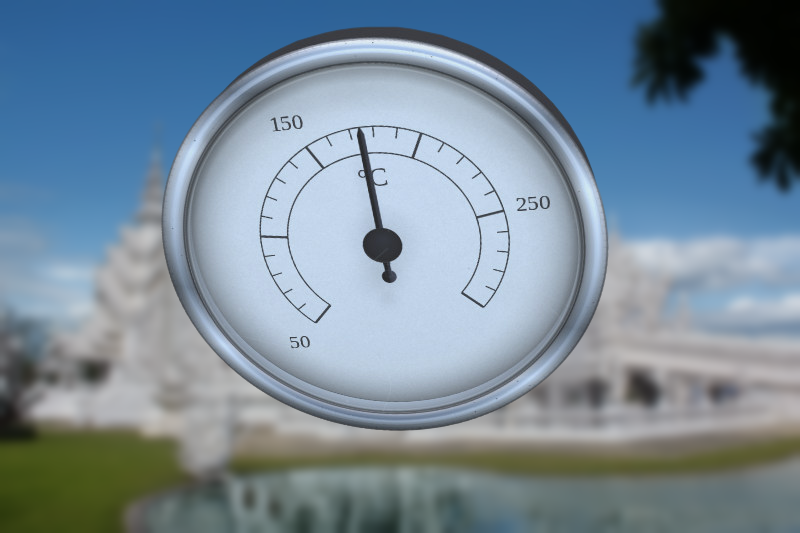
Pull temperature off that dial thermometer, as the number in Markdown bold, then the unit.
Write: **175** °C
